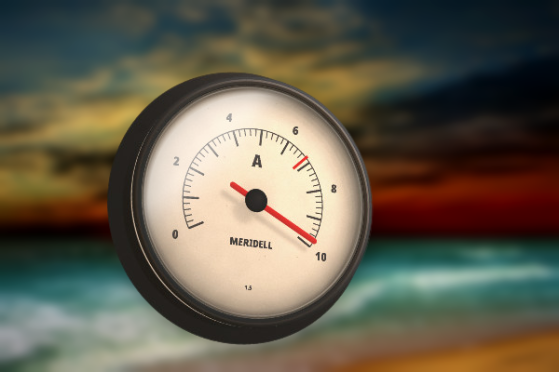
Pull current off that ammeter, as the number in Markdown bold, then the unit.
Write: **9.8** A
